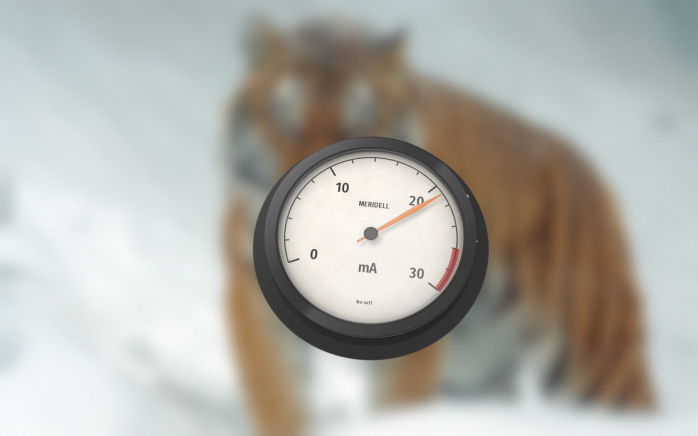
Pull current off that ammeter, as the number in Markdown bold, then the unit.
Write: **21** mA
